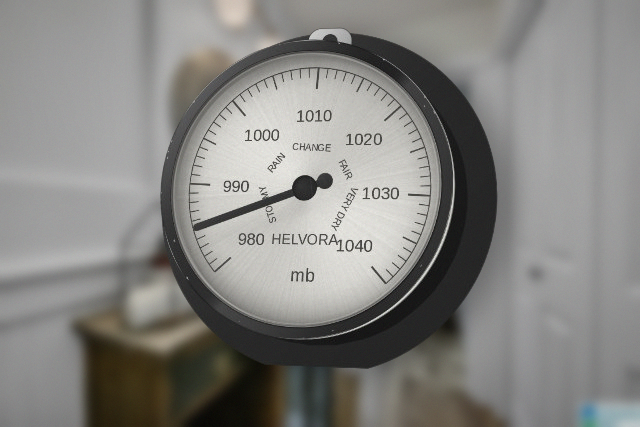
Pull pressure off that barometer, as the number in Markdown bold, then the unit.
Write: **985** mbar
